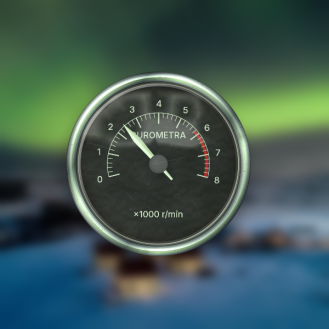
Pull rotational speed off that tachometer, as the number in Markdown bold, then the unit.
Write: **2400** rpm
